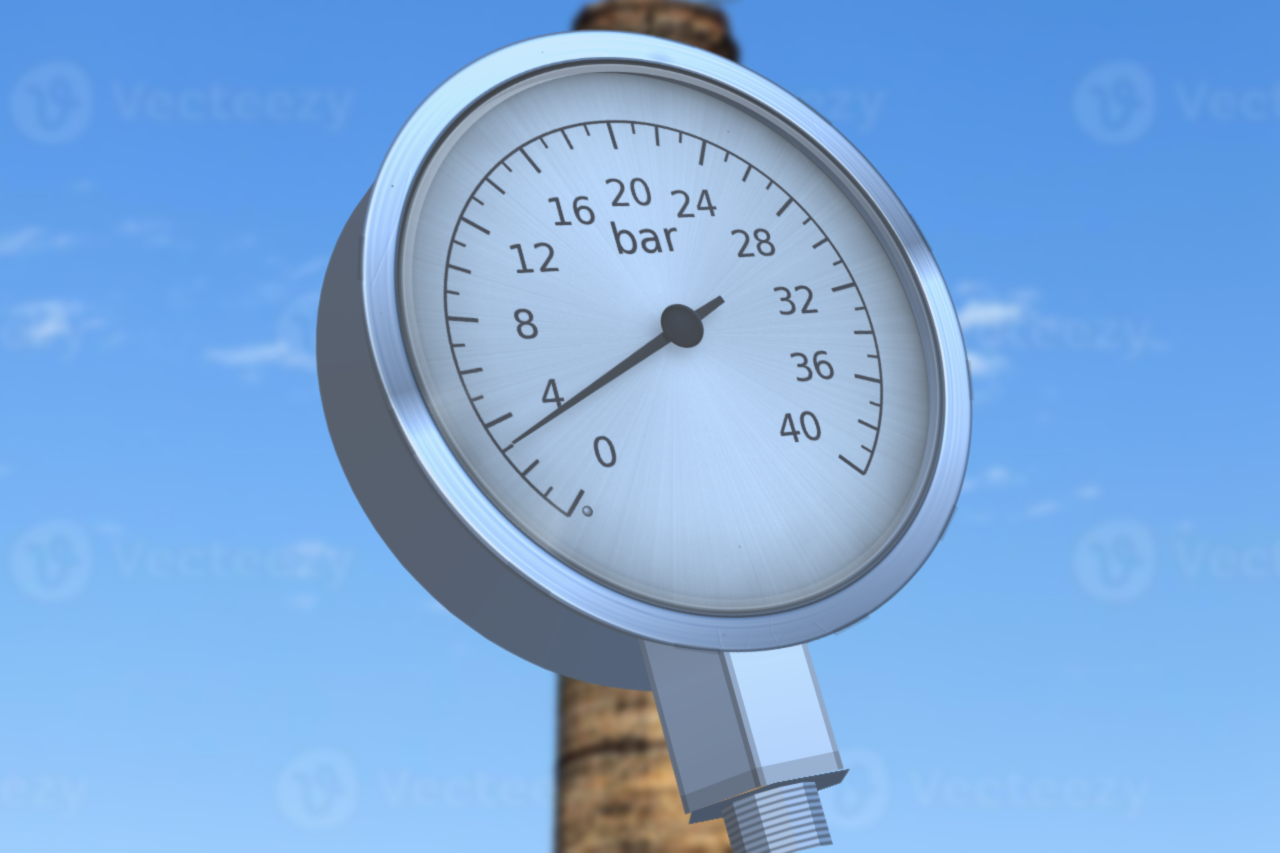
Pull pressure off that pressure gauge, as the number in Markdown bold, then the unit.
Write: **3** bar
